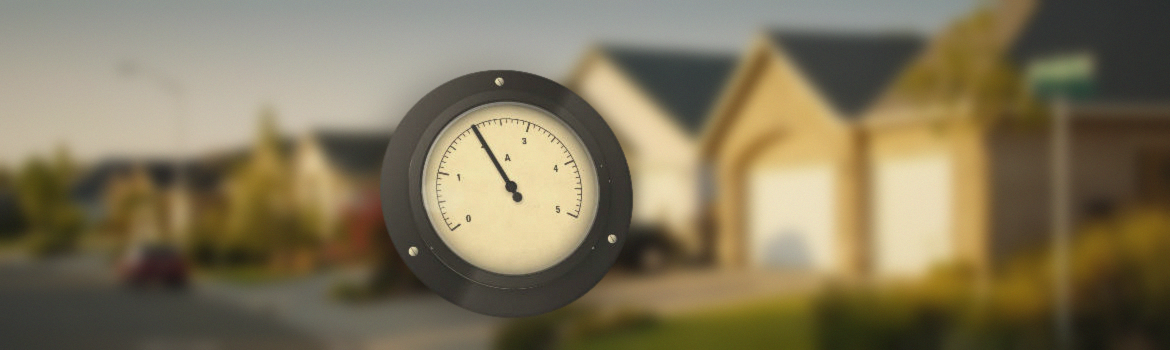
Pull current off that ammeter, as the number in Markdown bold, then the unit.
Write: **2** A
